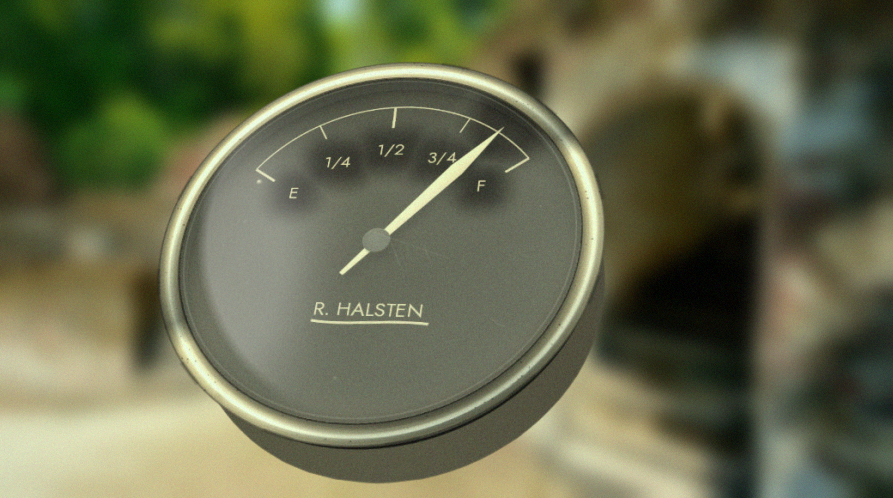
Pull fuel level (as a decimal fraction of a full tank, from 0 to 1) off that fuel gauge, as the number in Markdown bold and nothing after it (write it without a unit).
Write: **0.875**
